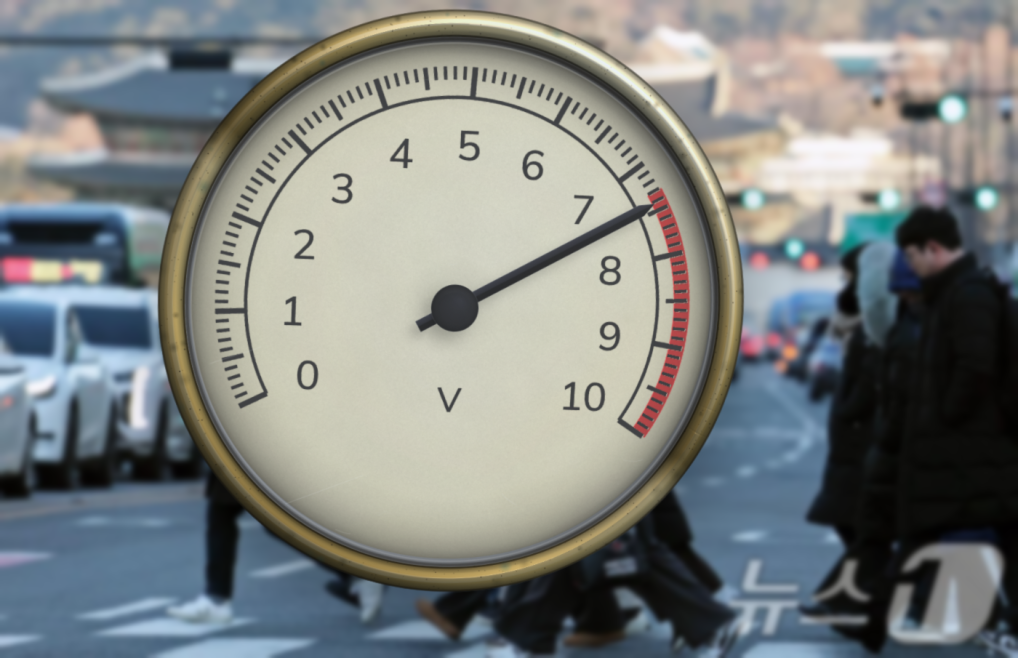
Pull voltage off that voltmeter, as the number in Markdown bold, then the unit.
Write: **7.4** V
